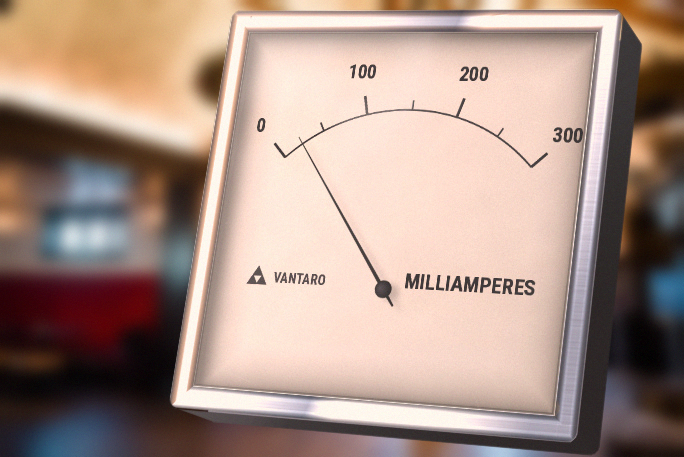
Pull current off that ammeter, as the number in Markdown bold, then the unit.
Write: **25** mA
